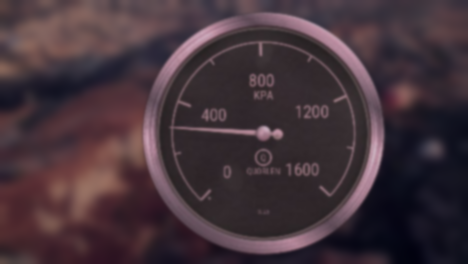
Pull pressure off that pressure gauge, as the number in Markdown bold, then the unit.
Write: **300** kPa
